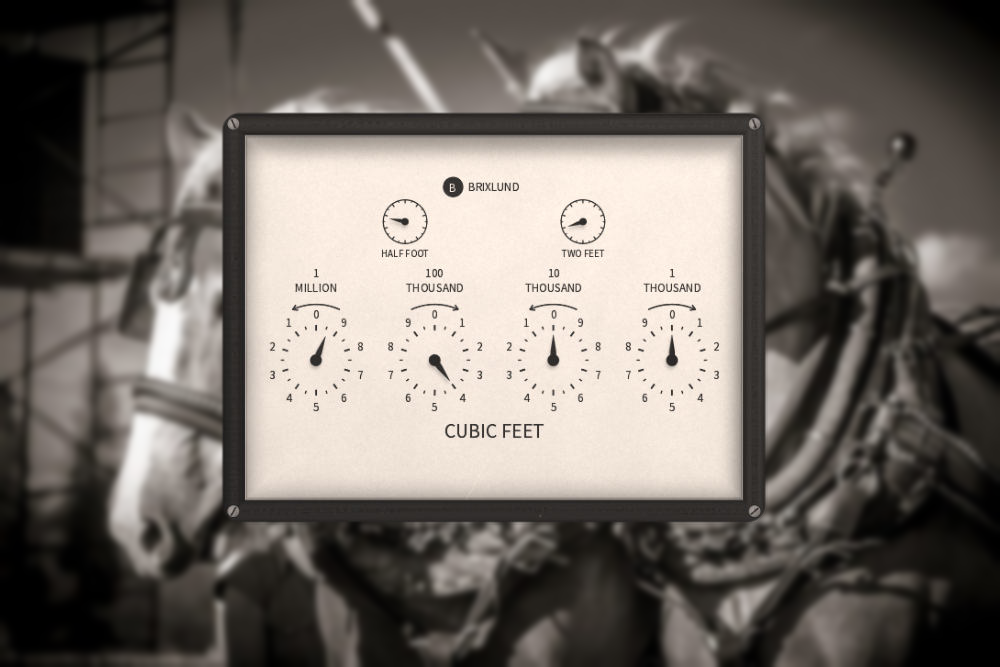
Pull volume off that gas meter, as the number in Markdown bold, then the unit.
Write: **940000** ft³
